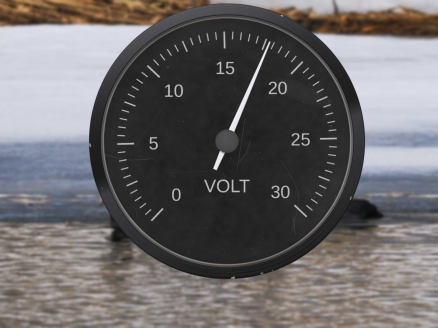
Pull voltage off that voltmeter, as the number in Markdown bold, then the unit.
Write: **17.75** V
